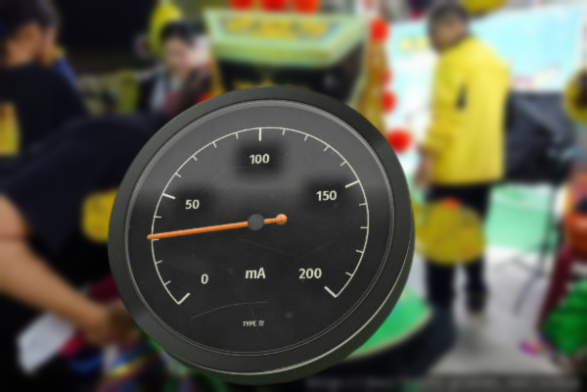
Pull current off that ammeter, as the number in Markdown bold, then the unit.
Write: **30** mA
